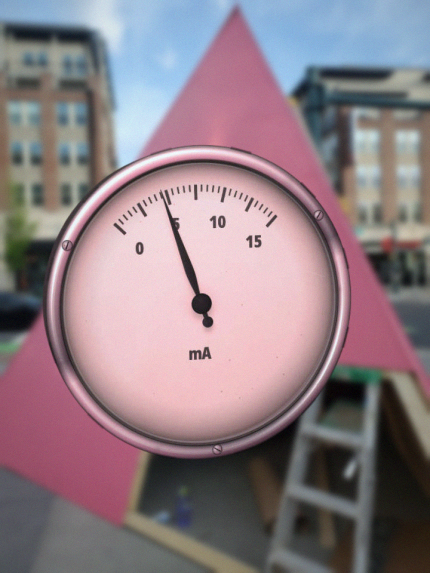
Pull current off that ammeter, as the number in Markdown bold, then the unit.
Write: **4.5** mA
